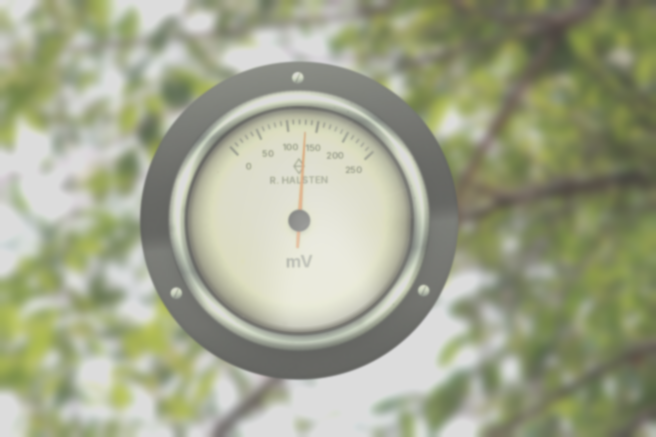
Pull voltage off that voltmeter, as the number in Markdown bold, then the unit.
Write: **130** mV
